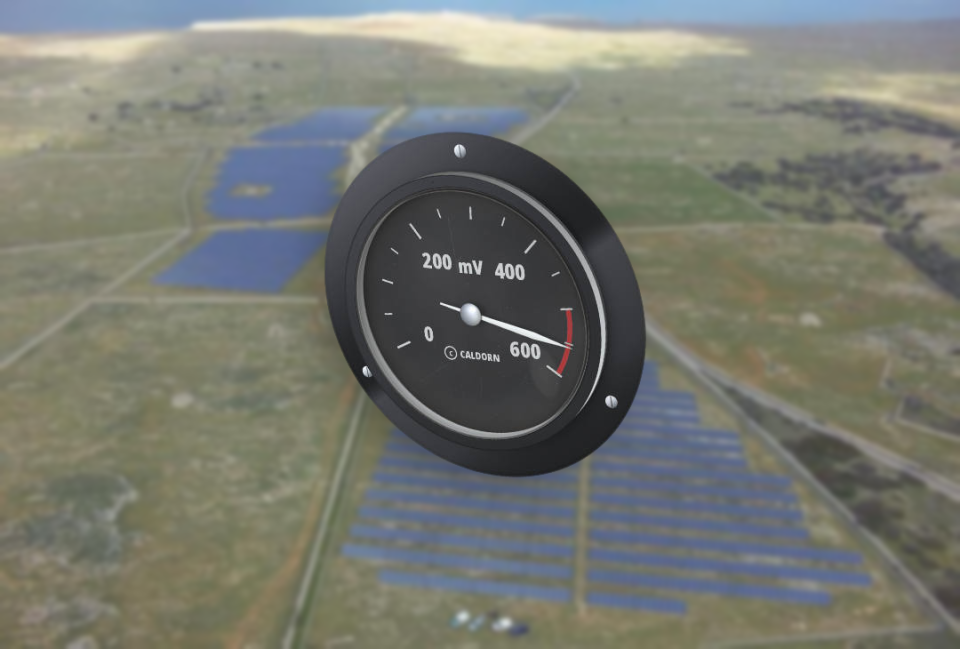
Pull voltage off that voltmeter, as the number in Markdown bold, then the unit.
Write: **550** mV
